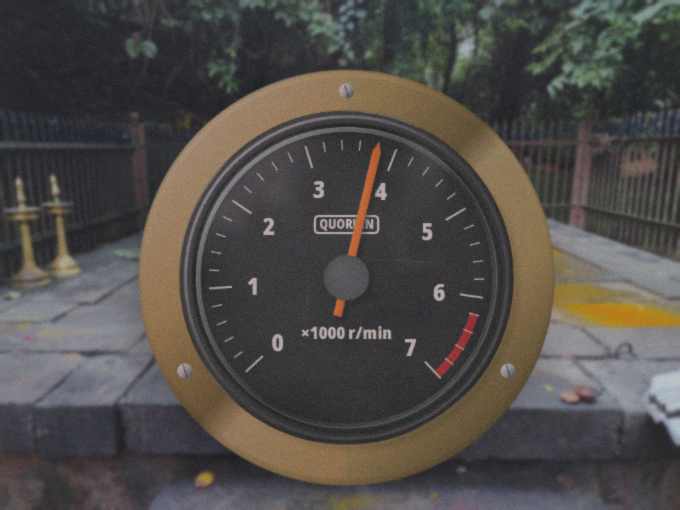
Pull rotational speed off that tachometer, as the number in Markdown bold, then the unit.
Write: **3800** rpm
